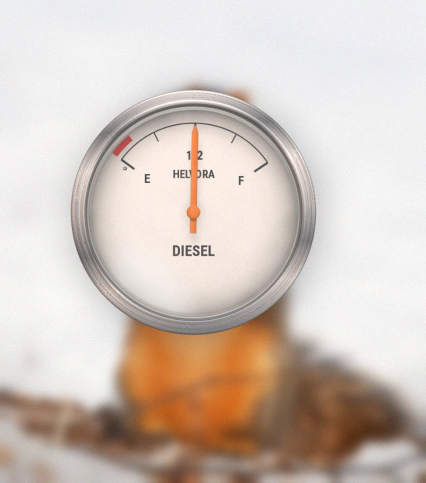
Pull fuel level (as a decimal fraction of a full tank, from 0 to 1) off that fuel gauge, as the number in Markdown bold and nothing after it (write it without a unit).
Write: **0.5**
